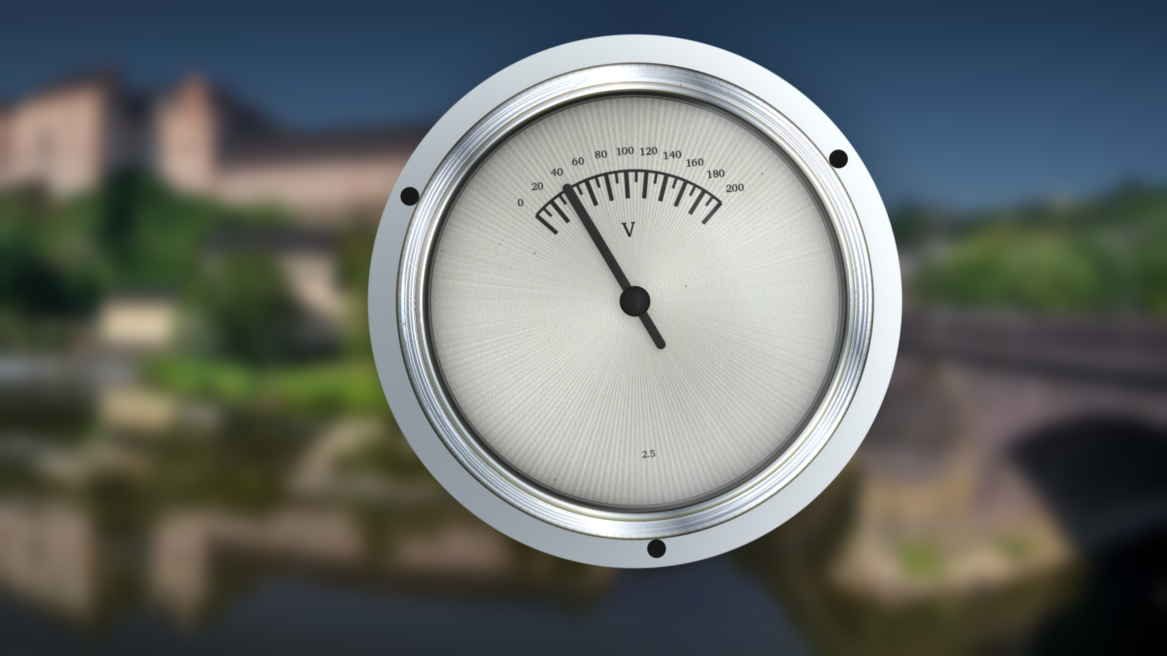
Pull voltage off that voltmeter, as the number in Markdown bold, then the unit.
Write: **40** V
